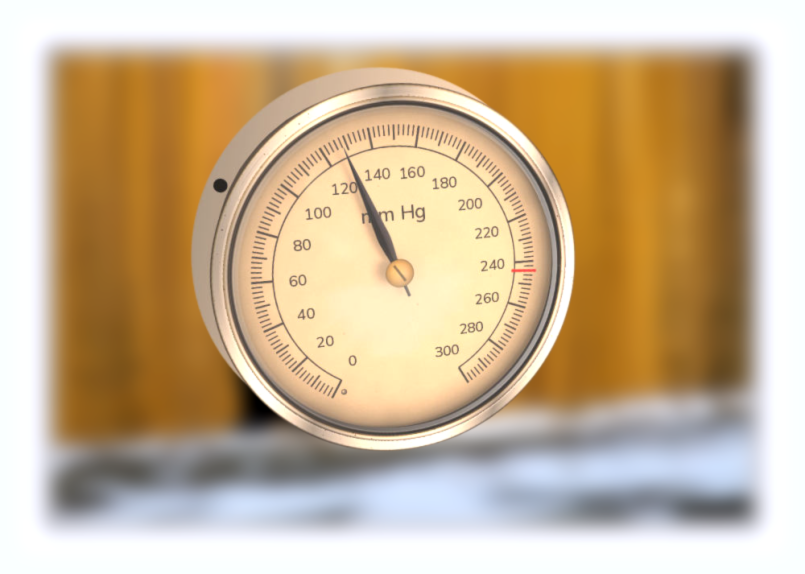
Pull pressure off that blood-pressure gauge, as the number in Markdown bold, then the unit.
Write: **128** mmHg
